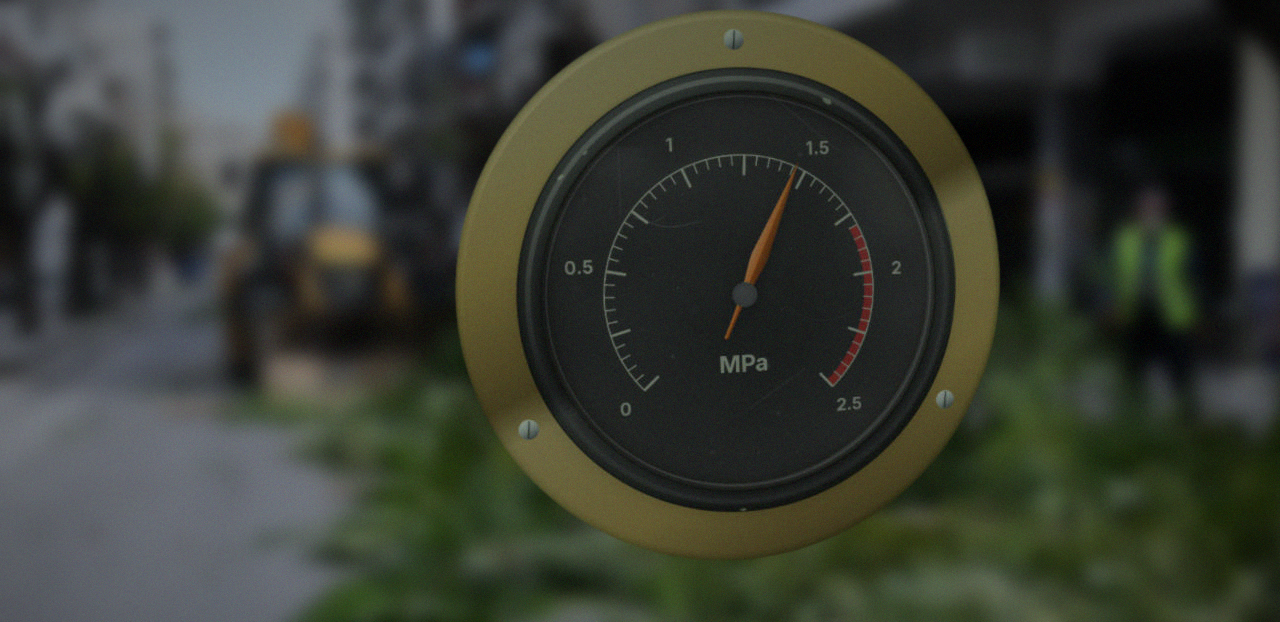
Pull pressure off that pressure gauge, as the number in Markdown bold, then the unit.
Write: **1.45** MPa
